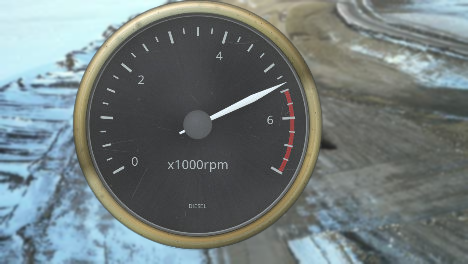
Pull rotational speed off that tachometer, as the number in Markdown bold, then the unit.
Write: **5375** rpm
